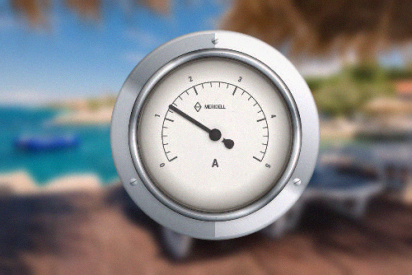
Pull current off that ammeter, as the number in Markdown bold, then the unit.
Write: **1.3** A
